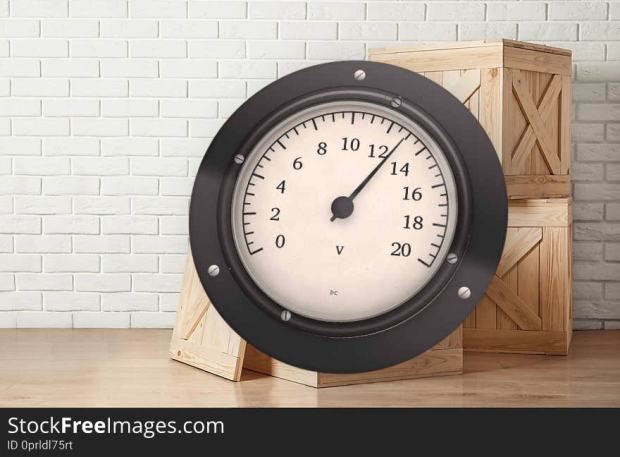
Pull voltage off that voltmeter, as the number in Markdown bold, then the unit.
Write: **13** V
